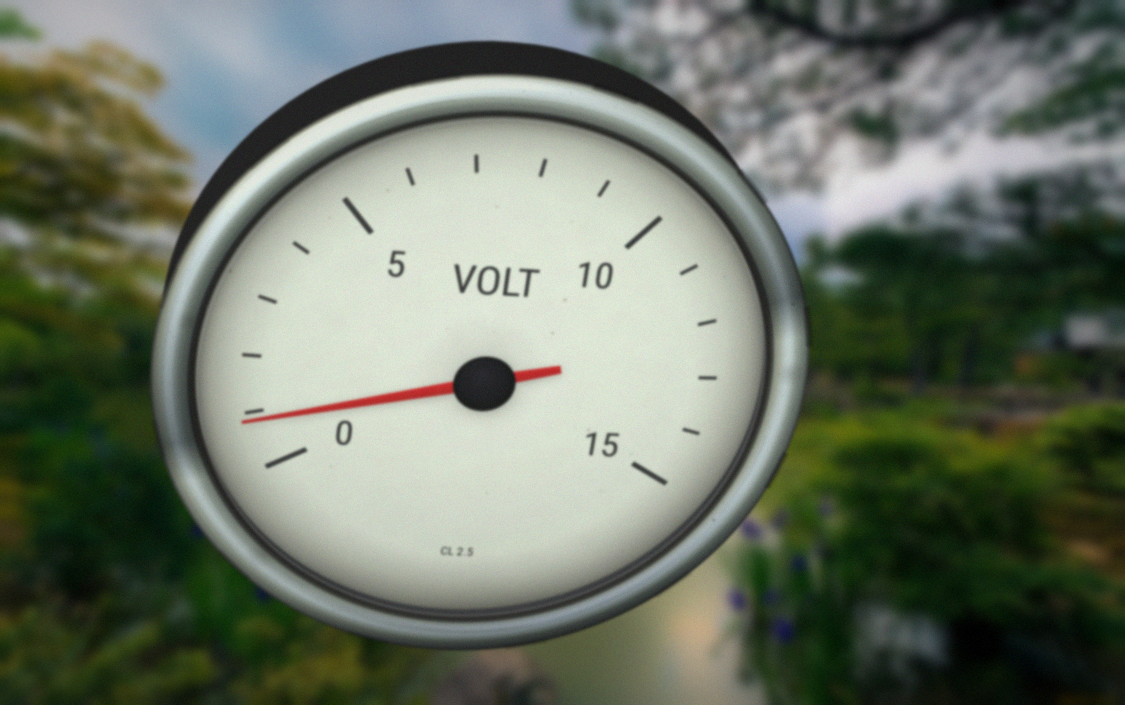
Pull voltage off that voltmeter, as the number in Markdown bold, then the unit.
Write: **1** V
